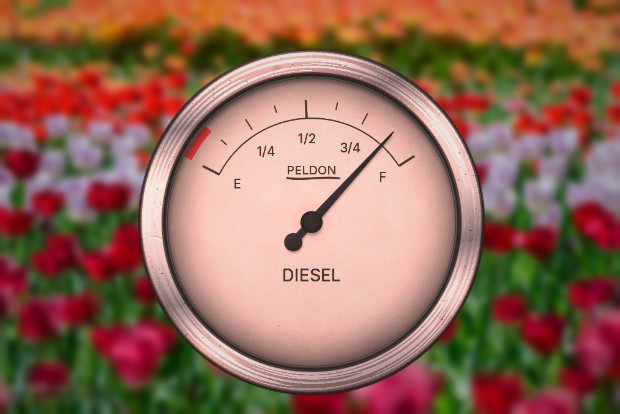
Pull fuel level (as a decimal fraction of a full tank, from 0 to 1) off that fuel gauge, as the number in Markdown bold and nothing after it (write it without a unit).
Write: **0.875**
